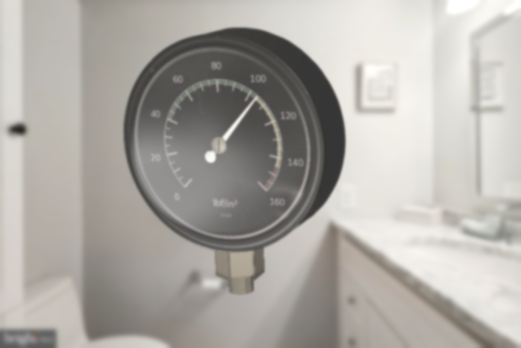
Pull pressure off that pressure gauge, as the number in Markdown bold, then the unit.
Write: **105** psi
